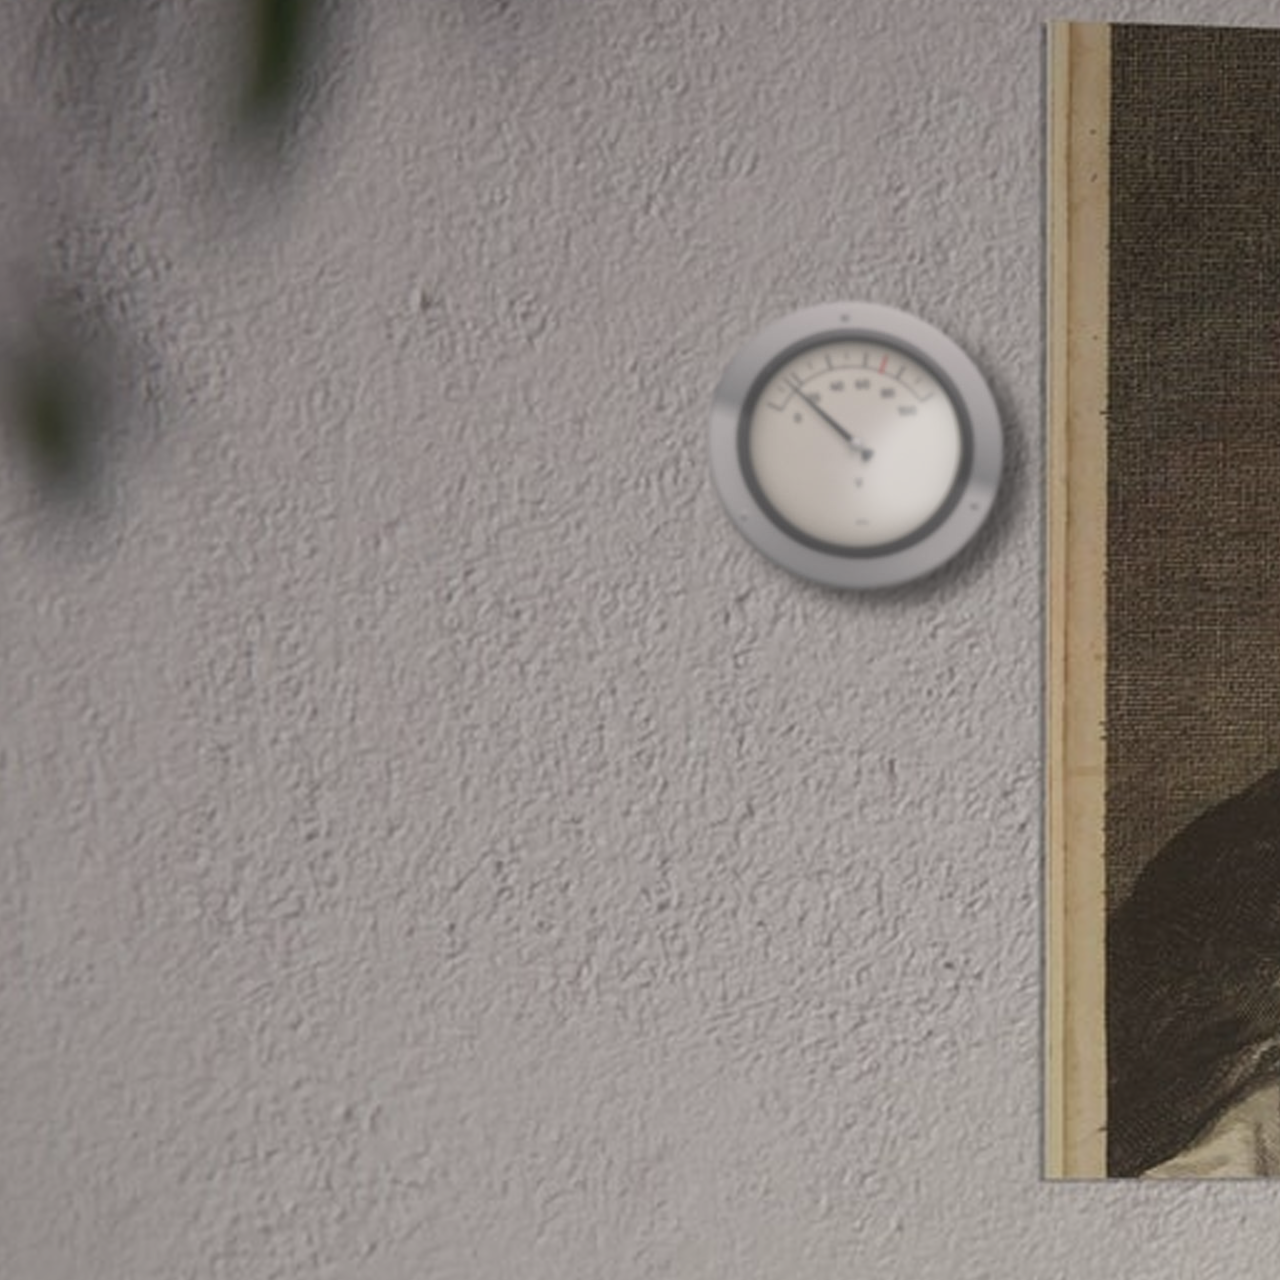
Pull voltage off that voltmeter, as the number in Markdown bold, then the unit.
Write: **15** V
